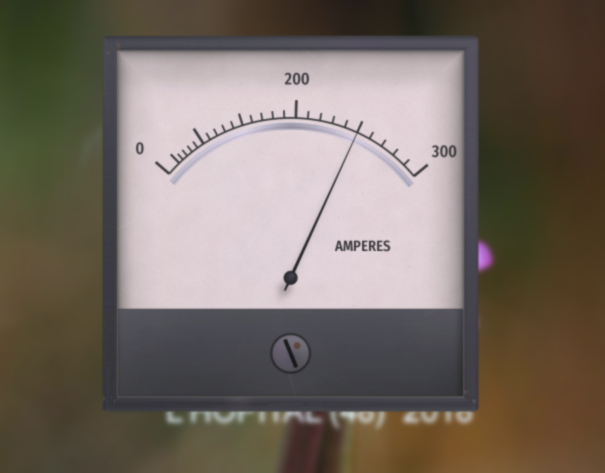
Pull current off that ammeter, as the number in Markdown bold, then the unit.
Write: **250** A
